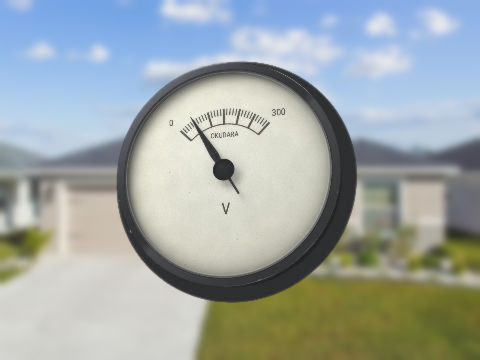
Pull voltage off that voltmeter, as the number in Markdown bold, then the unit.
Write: **50** V
